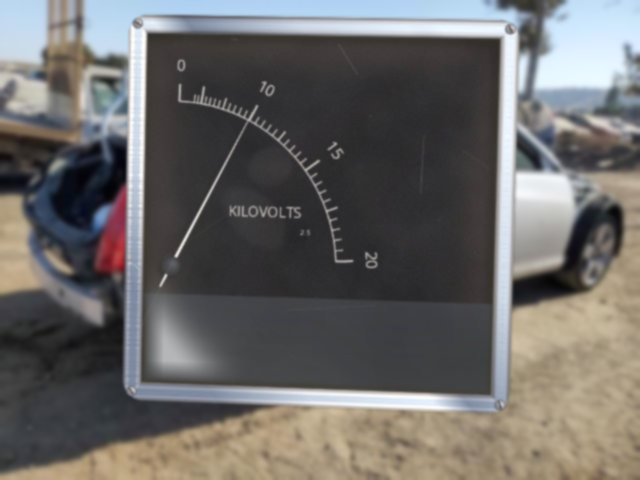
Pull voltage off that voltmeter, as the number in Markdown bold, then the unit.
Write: **10** kV
